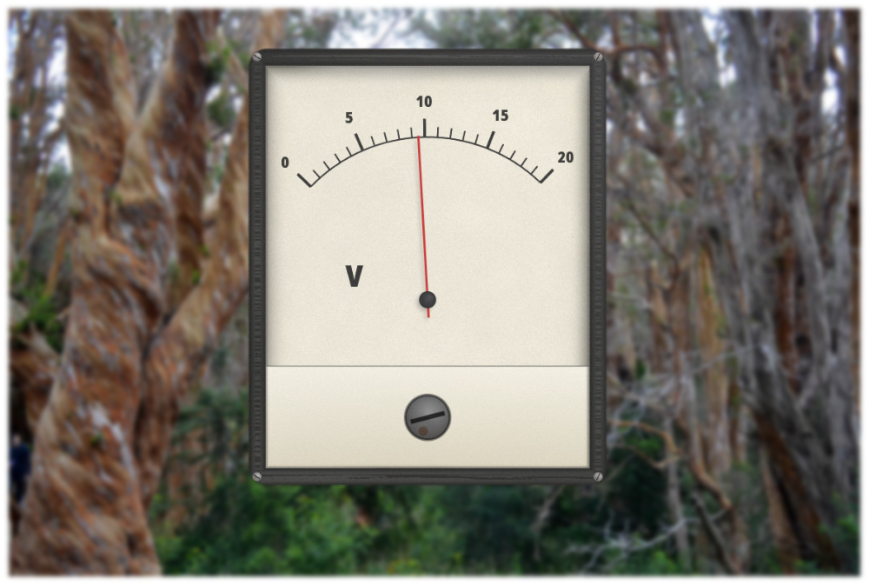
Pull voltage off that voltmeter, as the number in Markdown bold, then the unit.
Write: **9.5** V
